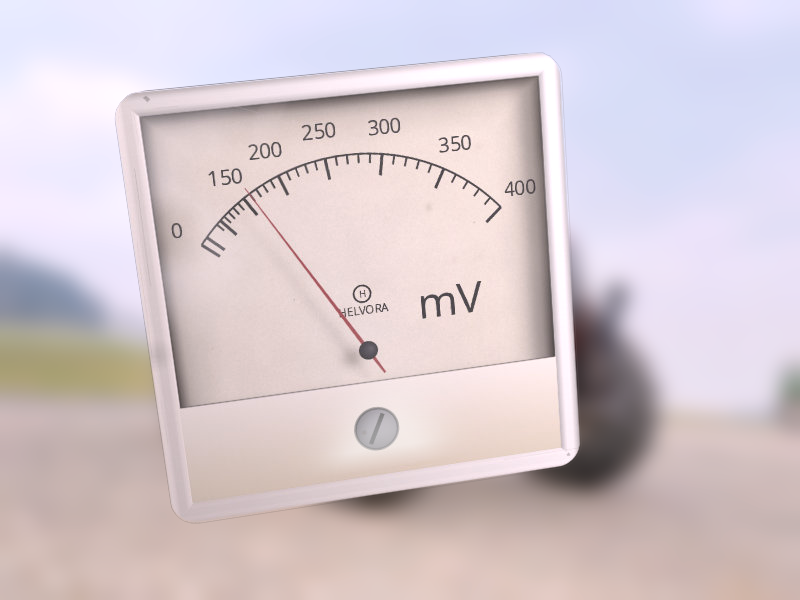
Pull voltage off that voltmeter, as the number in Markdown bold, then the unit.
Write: **160** mV
